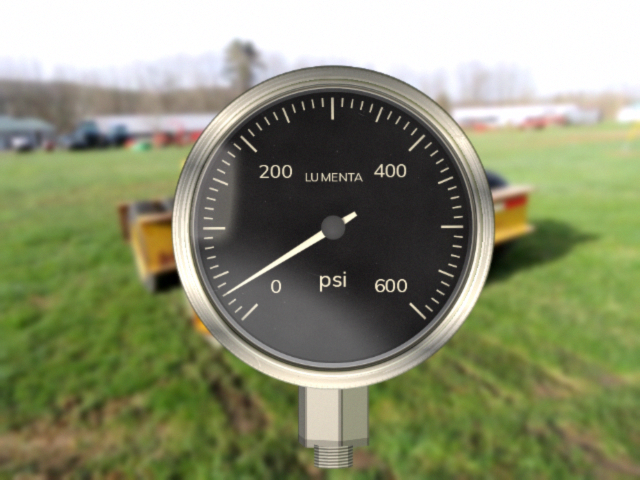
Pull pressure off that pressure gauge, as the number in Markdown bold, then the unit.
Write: **30** psi
